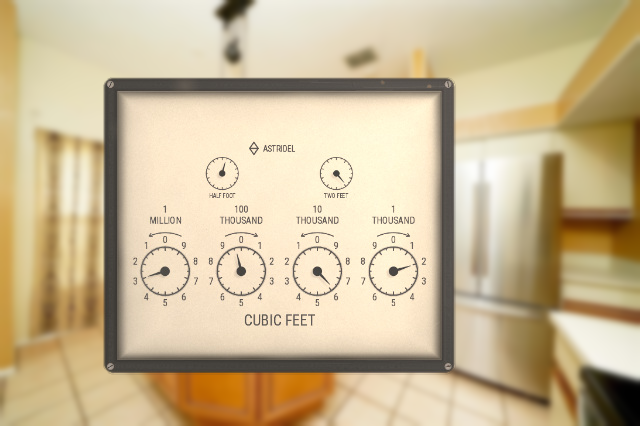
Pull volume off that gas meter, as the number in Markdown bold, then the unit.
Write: **296200** ft³
